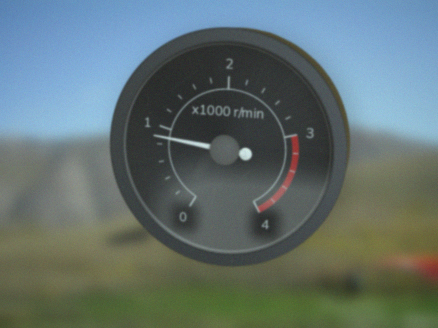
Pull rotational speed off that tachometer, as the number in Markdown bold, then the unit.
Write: **900** rpm
